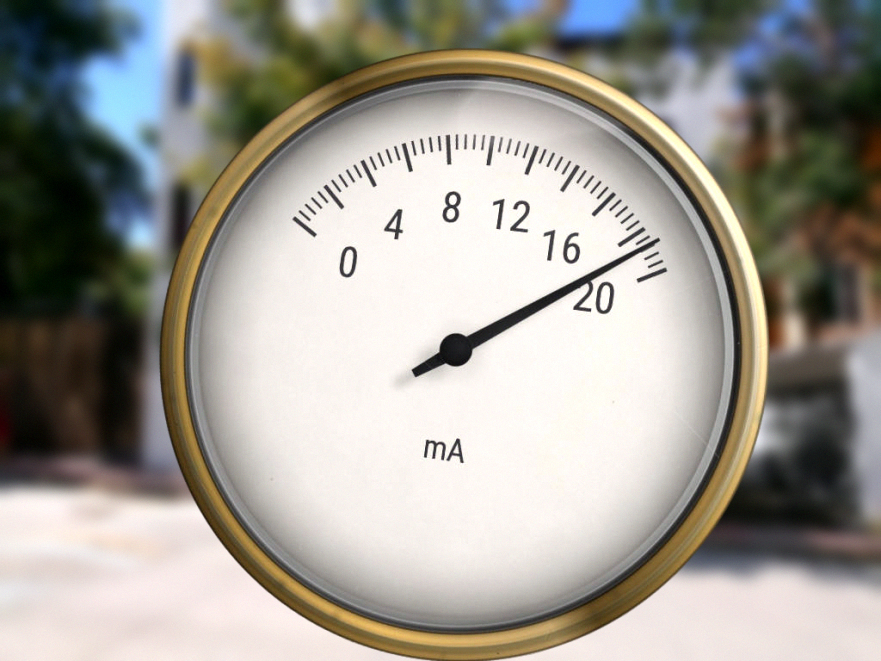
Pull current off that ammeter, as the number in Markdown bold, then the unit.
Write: **18.8** mA
